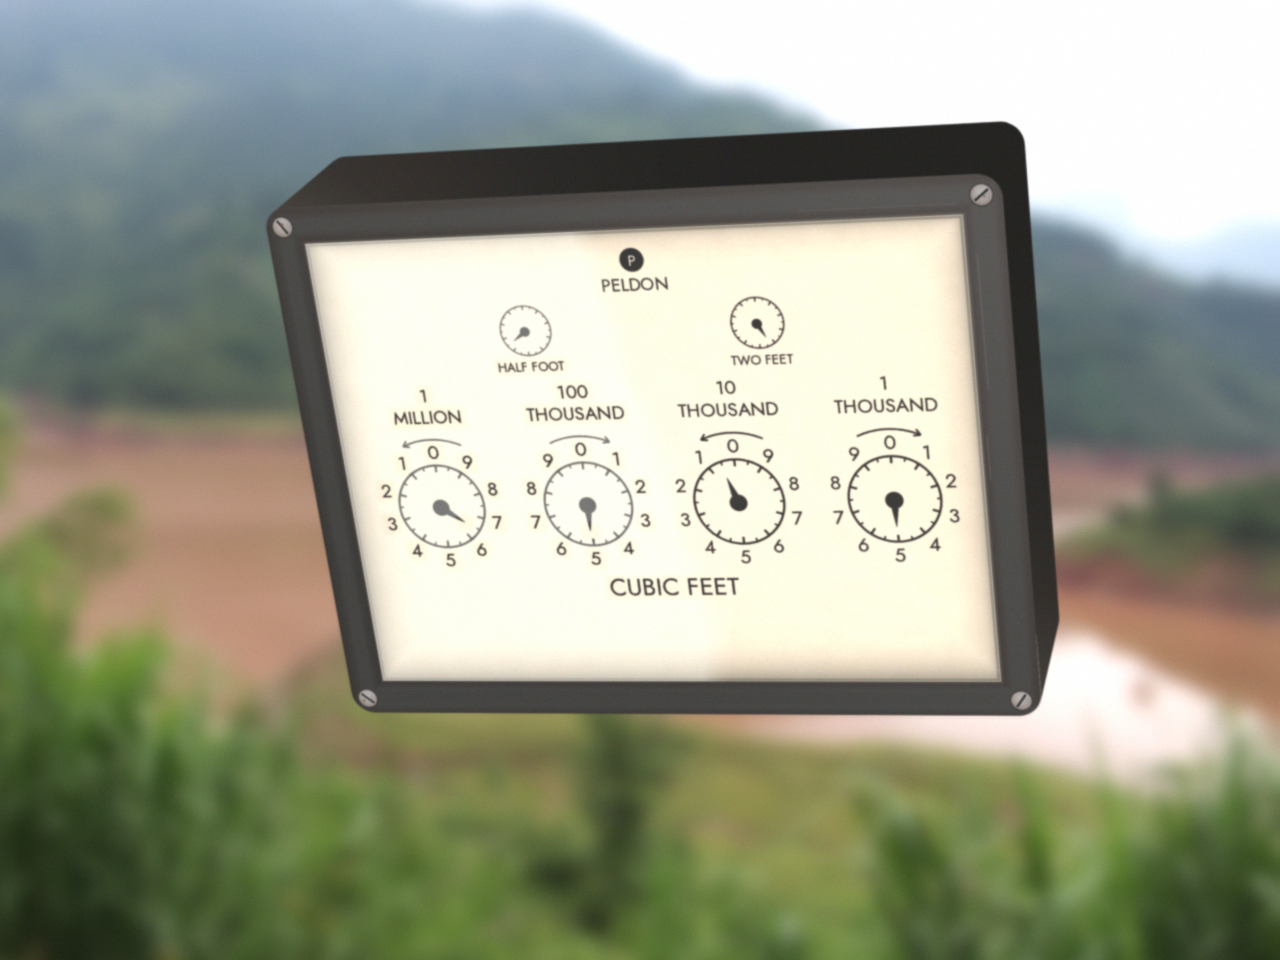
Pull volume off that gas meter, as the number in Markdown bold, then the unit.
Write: **650500** ft³
